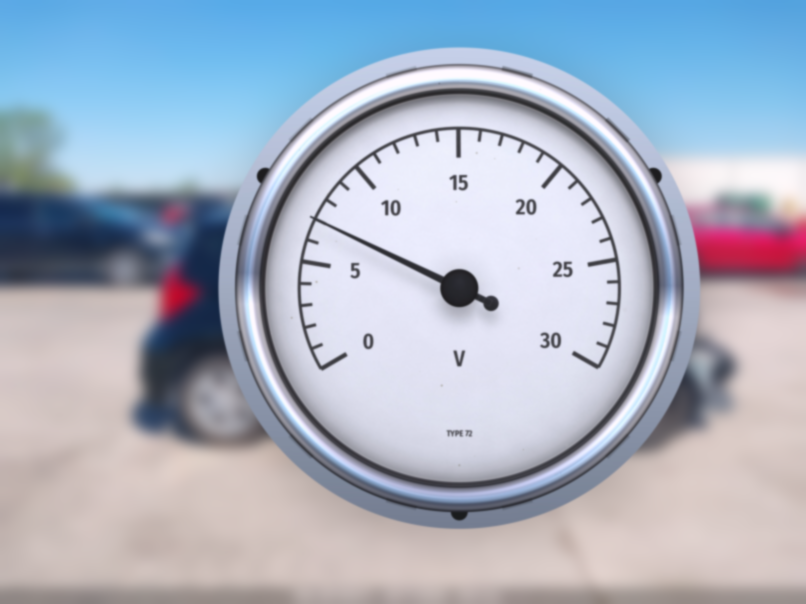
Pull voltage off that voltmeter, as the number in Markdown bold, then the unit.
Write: **7** V
